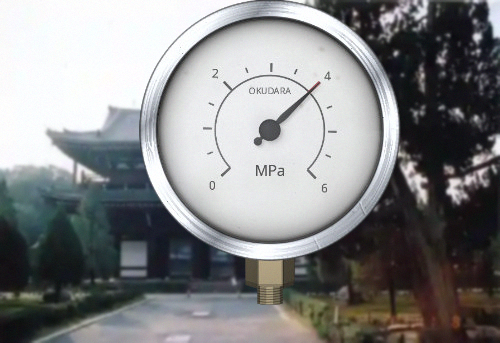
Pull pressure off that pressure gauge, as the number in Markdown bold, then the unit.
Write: **4** MPa
